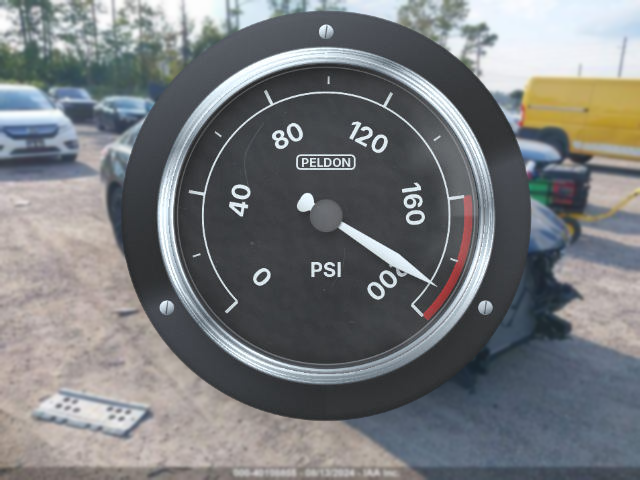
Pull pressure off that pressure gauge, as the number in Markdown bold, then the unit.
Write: **190** psi
